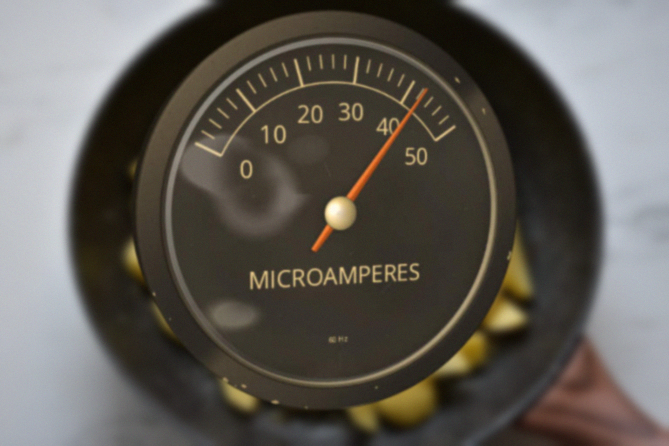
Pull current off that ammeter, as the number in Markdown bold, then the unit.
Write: **42** µA
